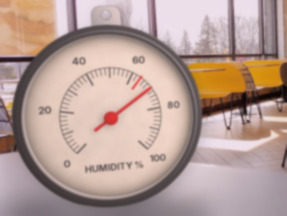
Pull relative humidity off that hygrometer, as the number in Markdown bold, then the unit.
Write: **70** %
